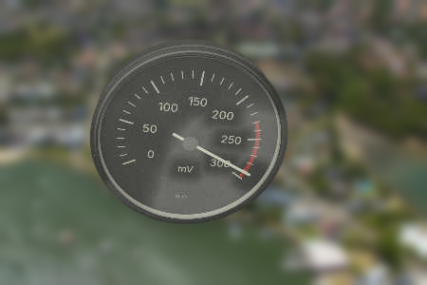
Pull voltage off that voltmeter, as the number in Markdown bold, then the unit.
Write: **290** mV
